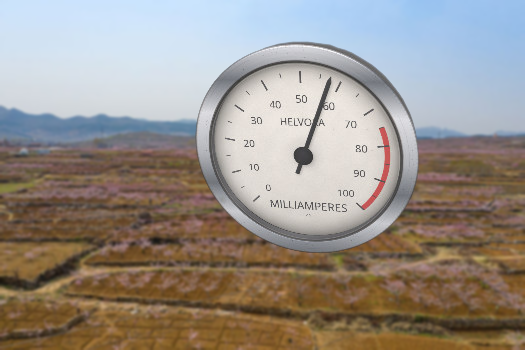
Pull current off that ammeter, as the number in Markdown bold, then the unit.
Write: **57.5** mA
